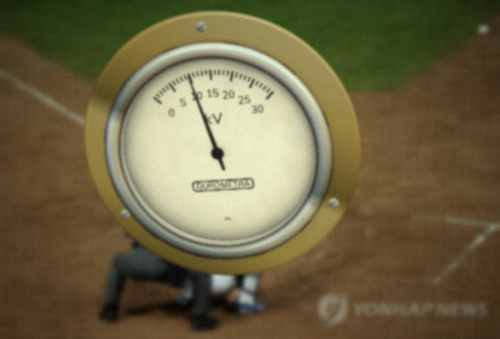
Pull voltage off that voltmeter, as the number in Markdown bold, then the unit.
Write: **10** kV
